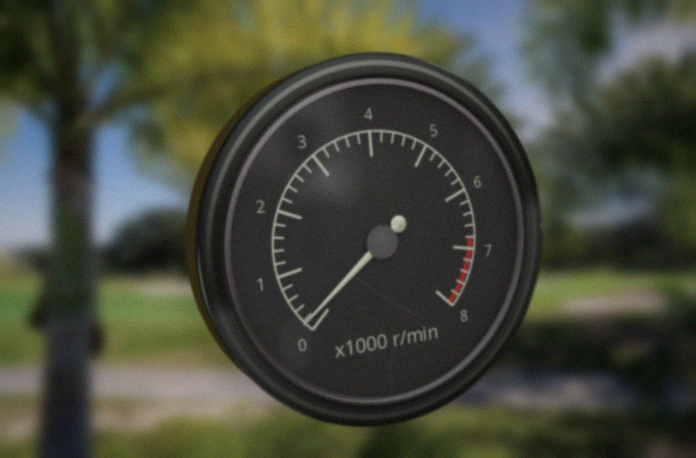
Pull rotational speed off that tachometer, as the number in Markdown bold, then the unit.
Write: **200** rpm
